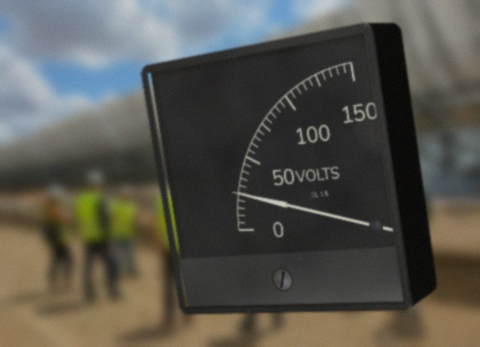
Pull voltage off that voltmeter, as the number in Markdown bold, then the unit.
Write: **25** V
